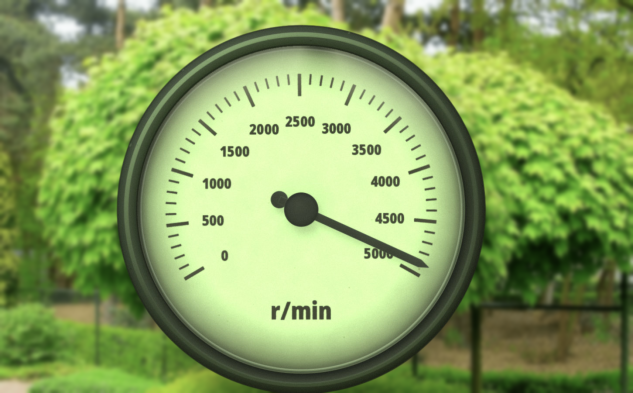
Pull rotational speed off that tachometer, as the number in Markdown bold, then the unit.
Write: **4900** rpm
